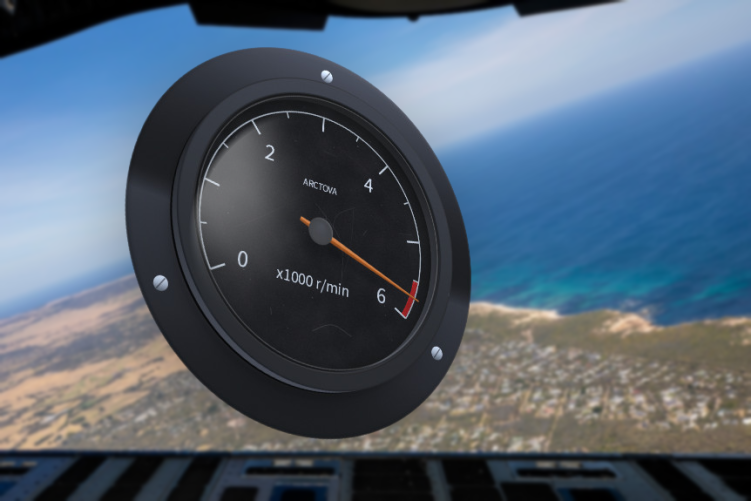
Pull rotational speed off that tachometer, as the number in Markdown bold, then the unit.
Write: **5750** rpm
